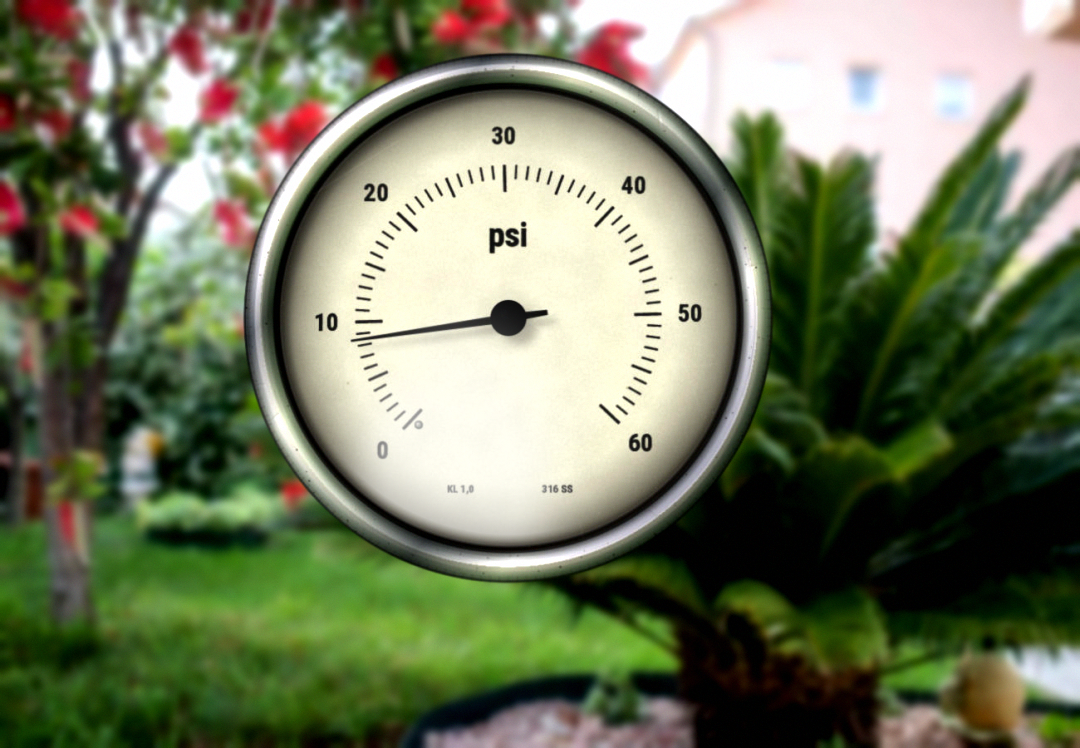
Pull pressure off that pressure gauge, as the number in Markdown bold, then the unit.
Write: **8.5** psi
